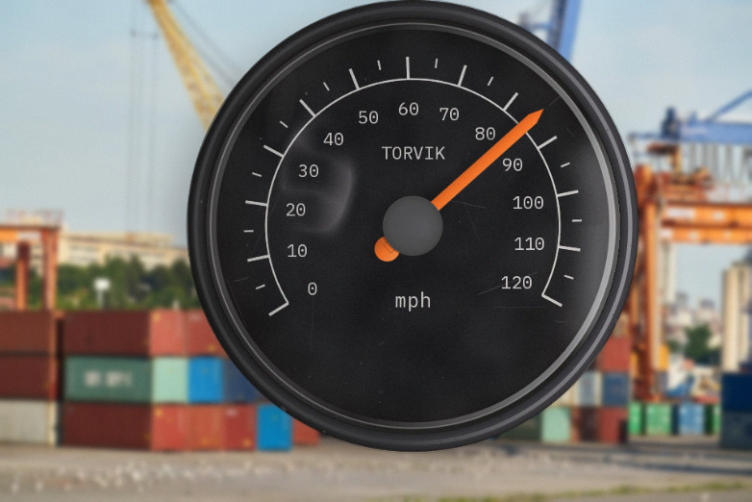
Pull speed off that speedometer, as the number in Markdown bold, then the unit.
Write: **85** mph
